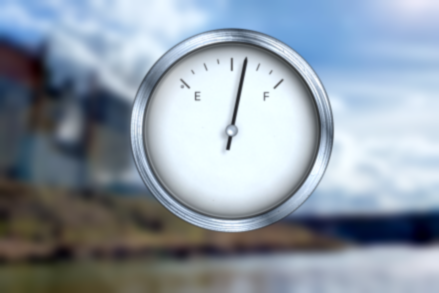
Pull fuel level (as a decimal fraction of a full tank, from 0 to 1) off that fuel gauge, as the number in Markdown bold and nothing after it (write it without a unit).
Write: **0.625**
